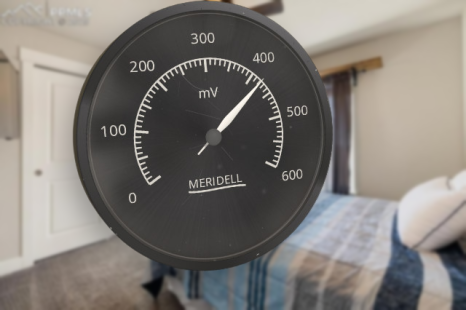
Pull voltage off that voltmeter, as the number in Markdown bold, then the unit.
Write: **420** mV
